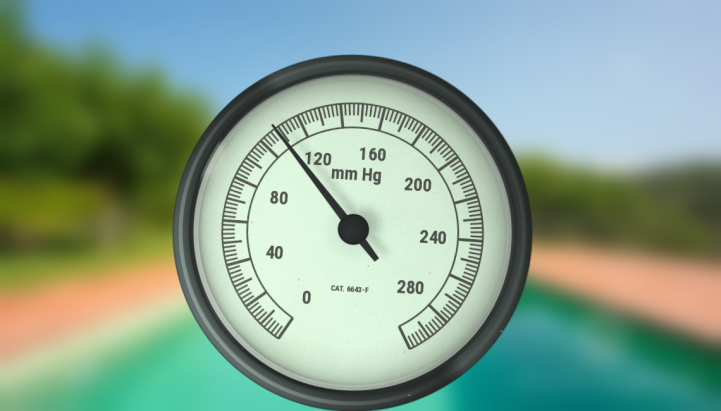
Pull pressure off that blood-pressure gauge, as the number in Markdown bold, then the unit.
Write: **108** mmHg
